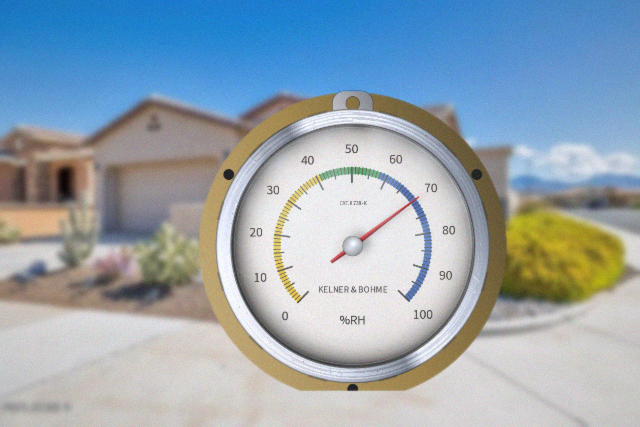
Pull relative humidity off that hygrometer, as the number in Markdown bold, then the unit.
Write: **70** %
